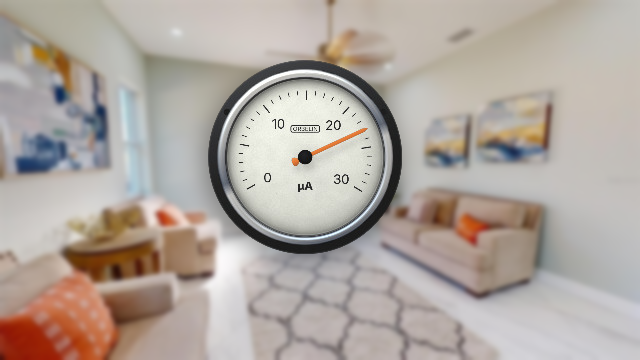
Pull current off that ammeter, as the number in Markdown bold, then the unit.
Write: **23** µA
